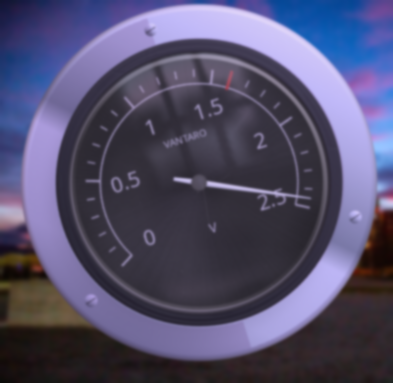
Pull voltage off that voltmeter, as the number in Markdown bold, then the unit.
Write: **2.45** V
